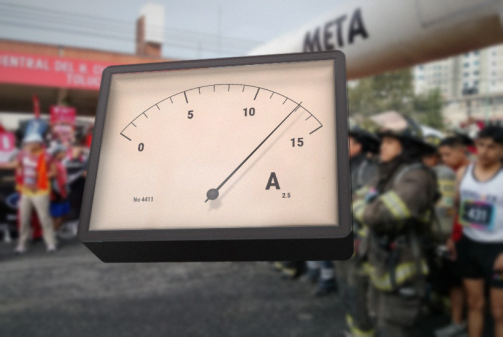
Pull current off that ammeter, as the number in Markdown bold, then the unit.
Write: **13** A
